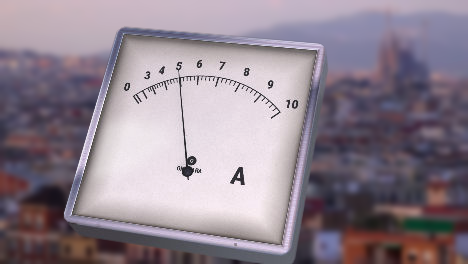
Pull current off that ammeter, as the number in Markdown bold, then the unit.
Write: **5** A
